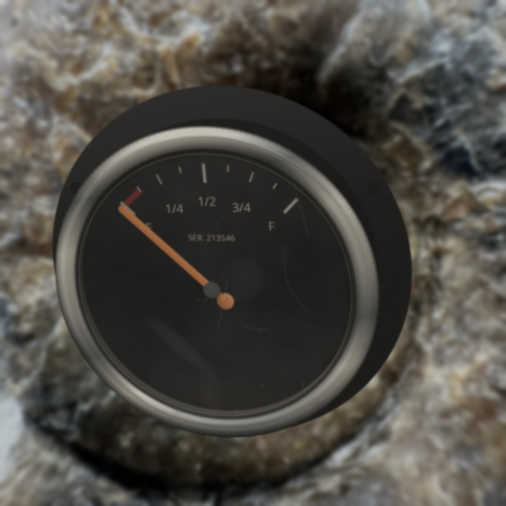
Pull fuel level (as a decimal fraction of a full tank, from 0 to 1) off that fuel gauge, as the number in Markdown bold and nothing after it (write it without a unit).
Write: **0**
